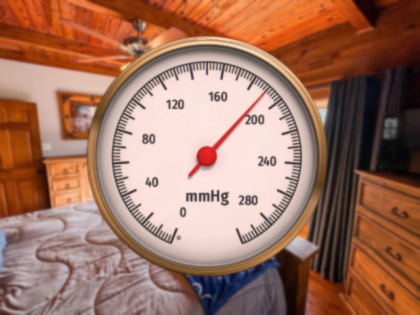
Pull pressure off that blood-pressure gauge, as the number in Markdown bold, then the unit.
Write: **190** mmHg
